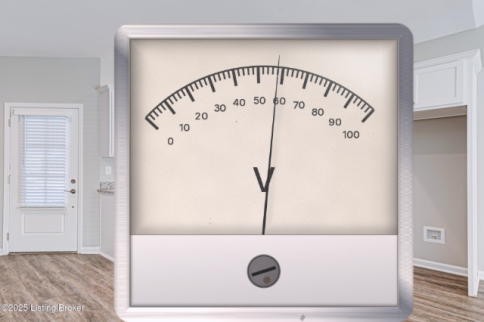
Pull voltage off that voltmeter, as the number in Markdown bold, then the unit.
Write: **58** V
